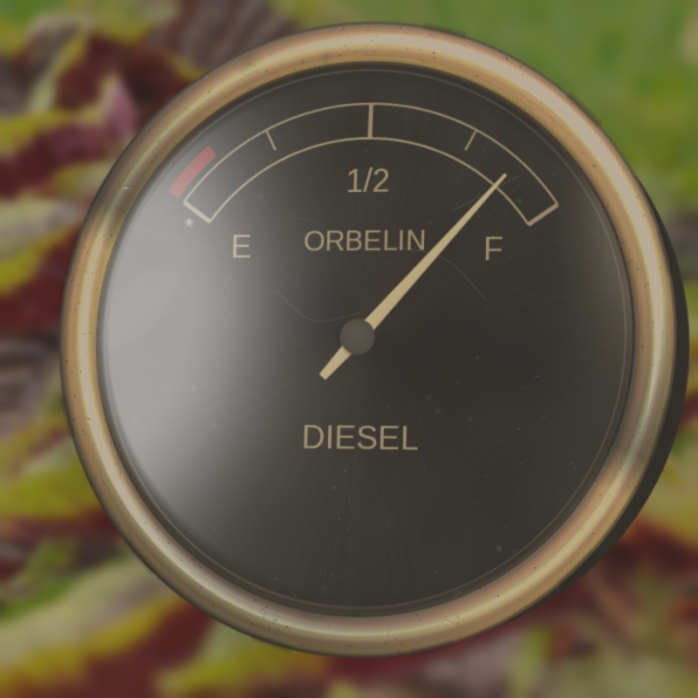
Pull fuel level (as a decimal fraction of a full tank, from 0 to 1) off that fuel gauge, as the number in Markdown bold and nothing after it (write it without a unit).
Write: **0.875**
